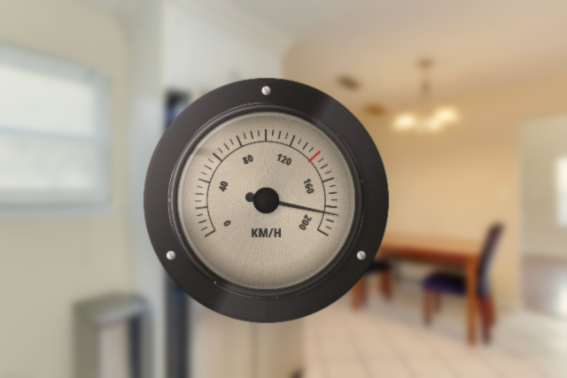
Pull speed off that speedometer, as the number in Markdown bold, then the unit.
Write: **185** km/h
